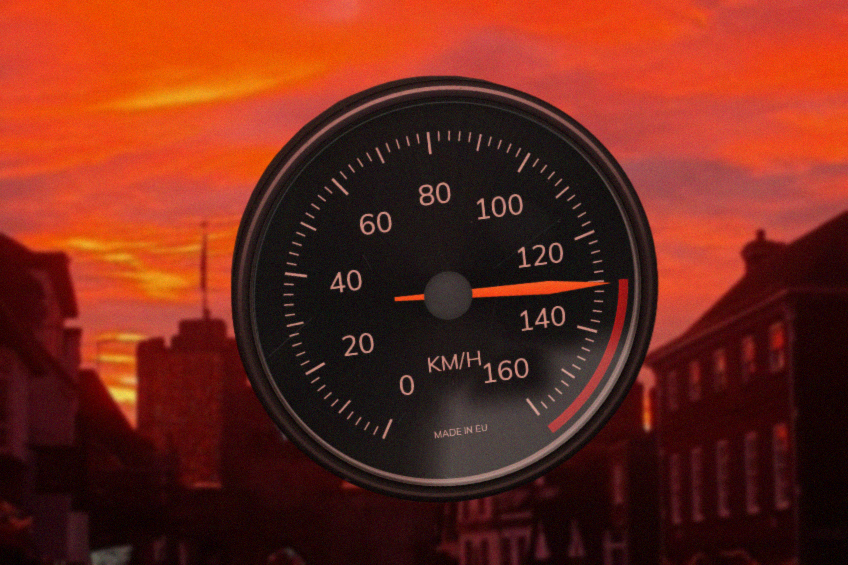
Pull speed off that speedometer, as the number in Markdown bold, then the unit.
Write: **130** km/h
